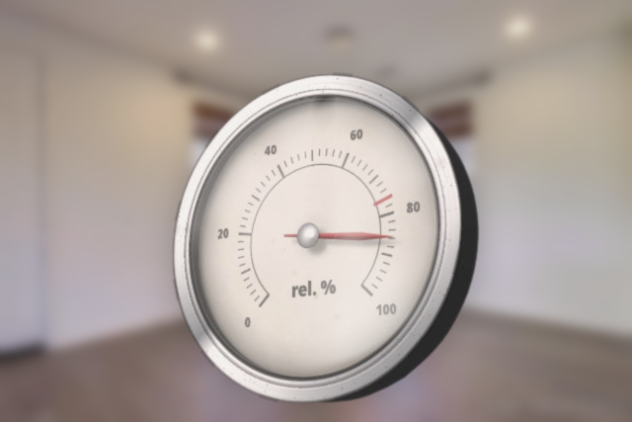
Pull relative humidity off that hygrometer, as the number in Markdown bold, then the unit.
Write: **86** %
